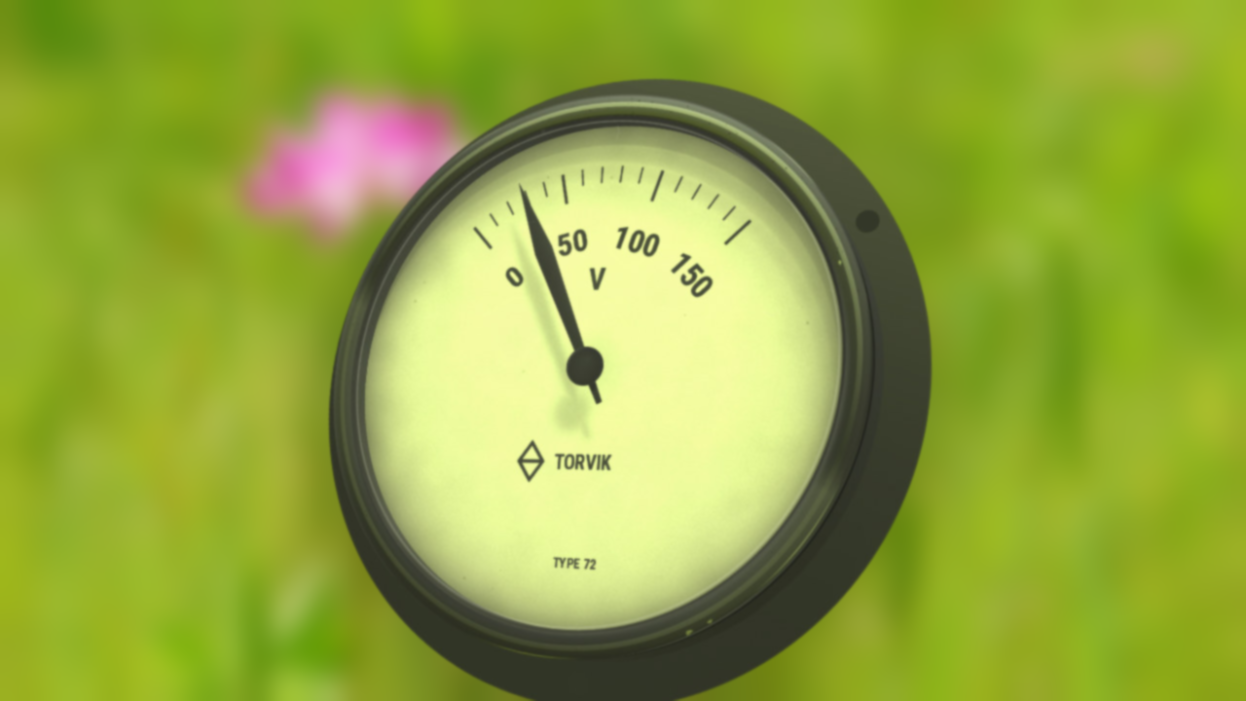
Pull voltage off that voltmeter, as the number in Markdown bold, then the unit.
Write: **30** V
